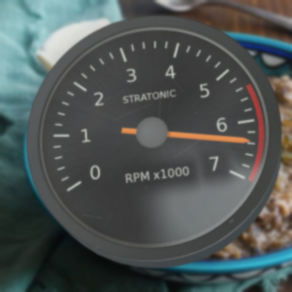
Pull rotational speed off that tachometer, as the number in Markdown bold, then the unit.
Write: **6400** rpm
